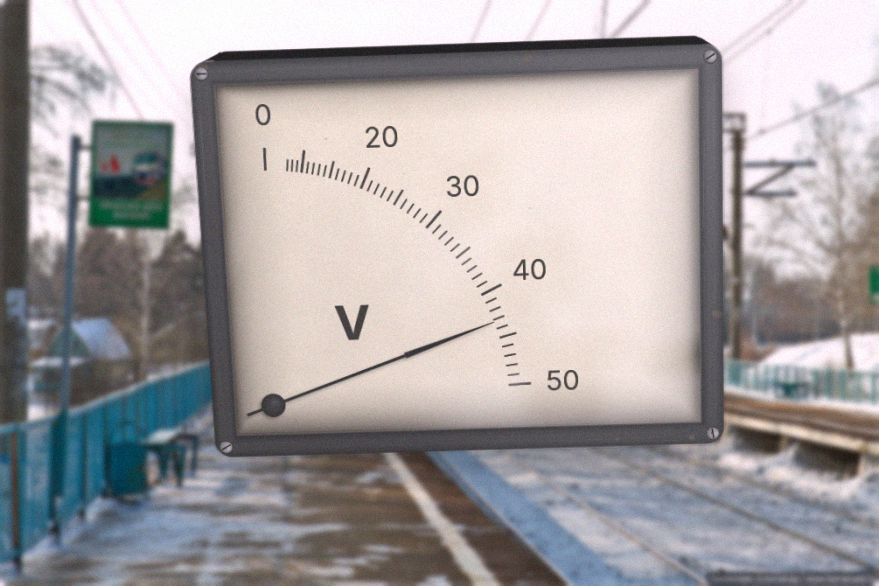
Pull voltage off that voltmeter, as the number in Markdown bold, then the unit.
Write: **43** V
